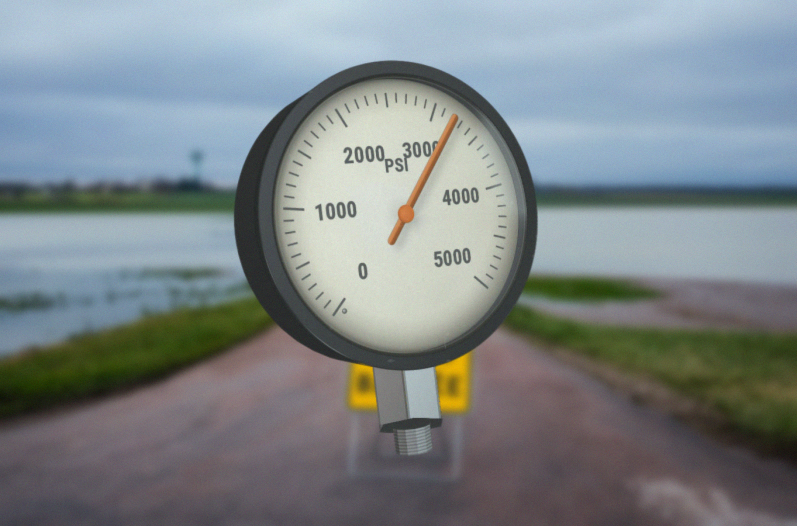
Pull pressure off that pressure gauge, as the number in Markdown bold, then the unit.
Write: **3200** psi
